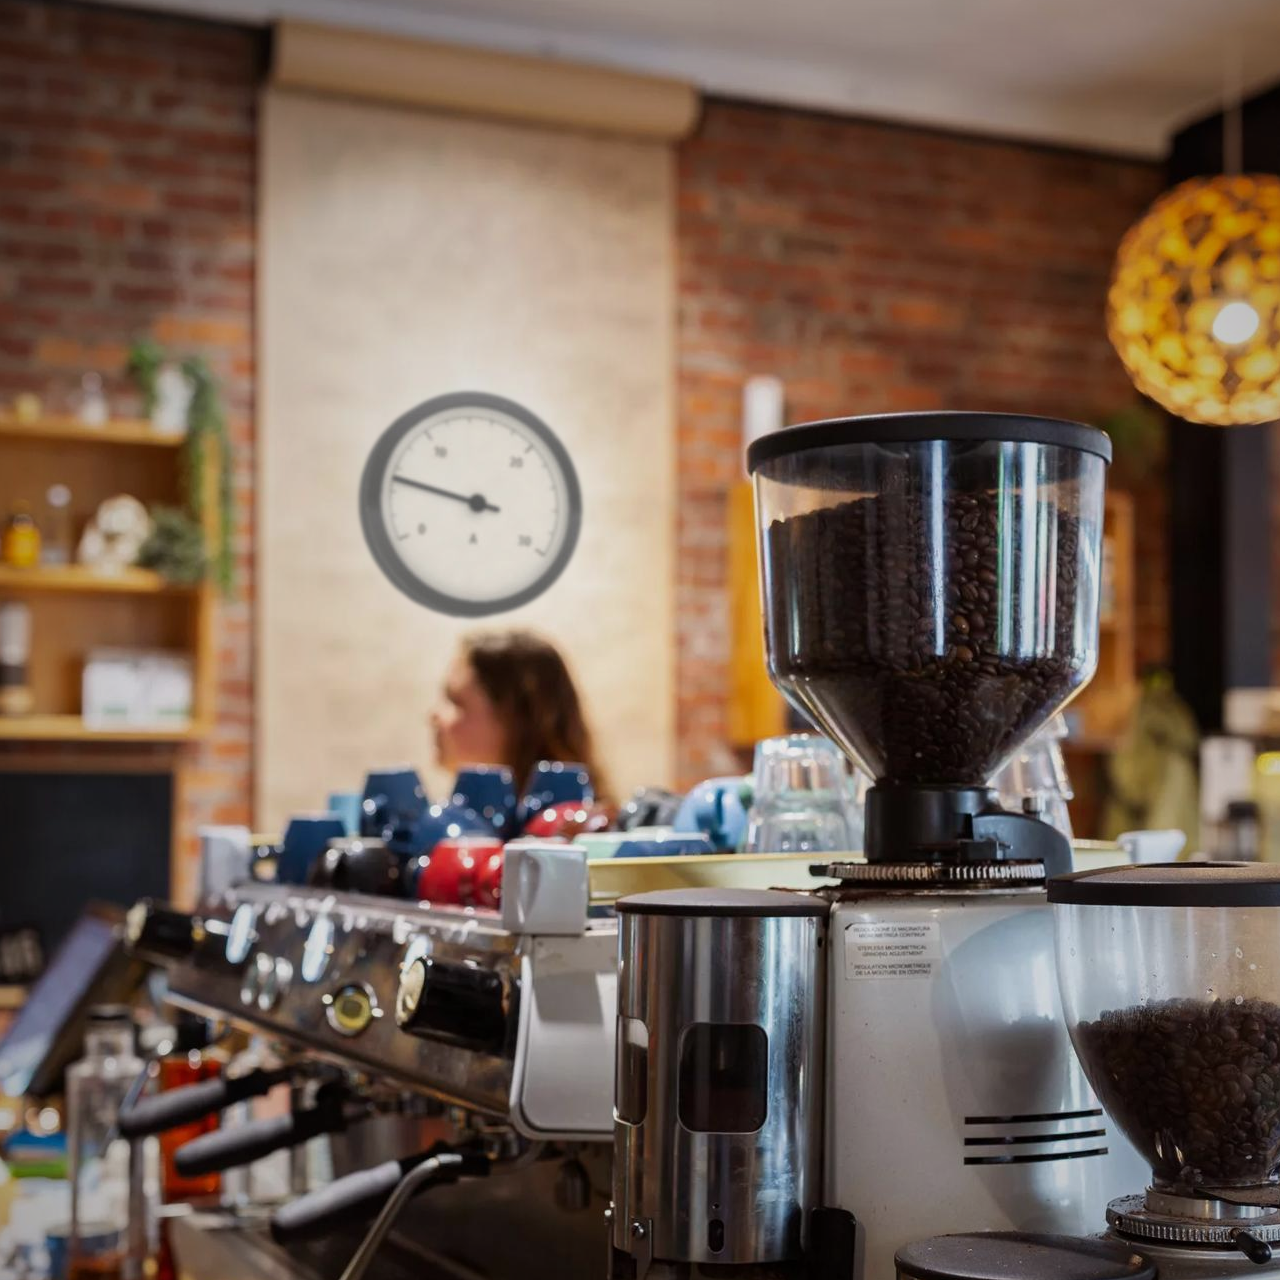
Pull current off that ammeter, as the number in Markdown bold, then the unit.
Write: **5** A
